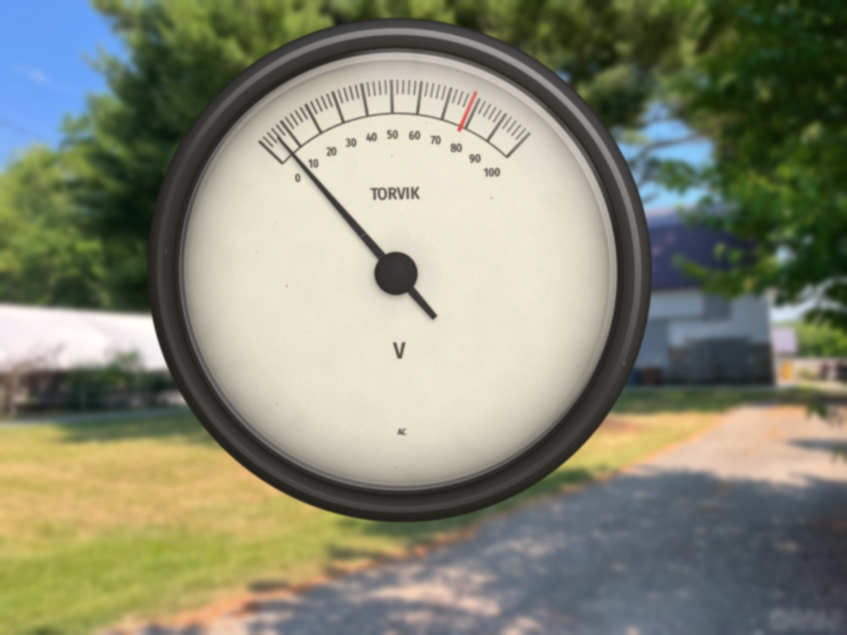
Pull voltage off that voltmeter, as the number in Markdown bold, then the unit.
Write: **6** V
